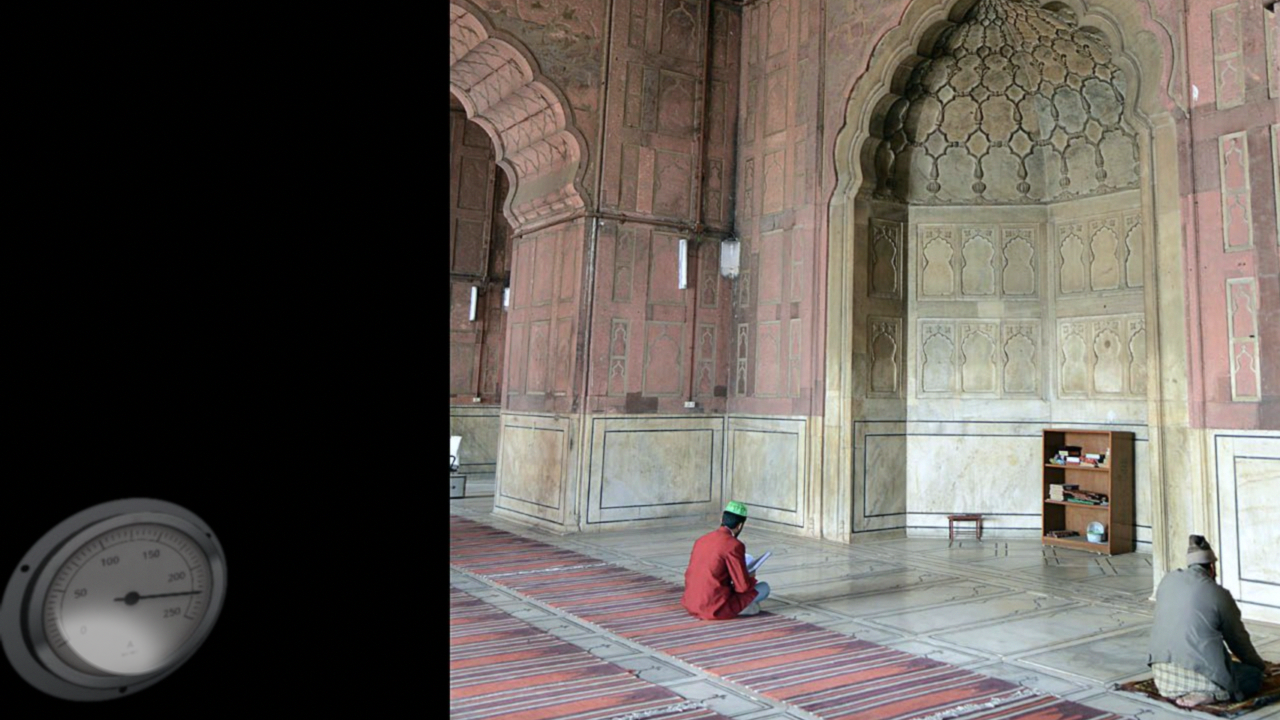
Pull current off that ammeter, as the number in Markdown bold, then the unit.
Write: **225** A
